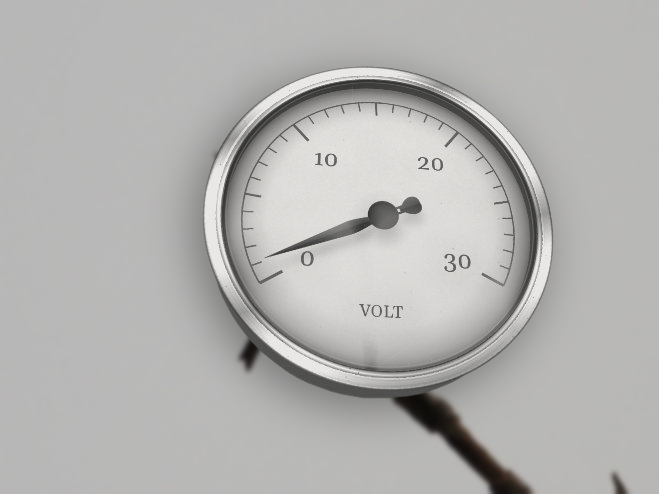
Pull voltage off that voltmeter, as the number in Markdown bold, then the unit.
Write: **1** V
